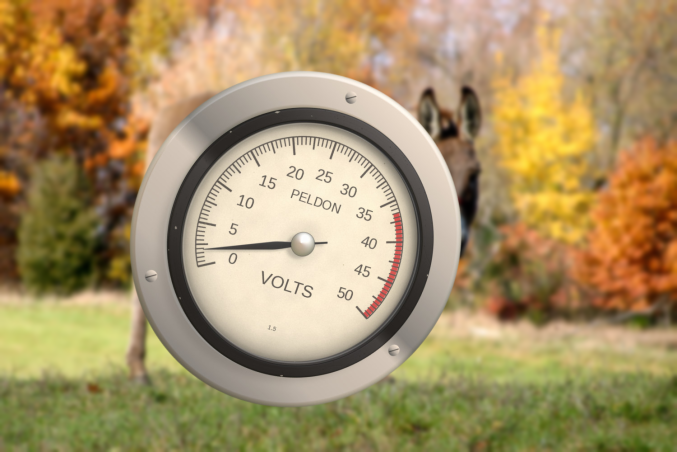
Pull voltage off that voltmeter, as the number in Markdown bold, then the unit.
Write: **2** V
